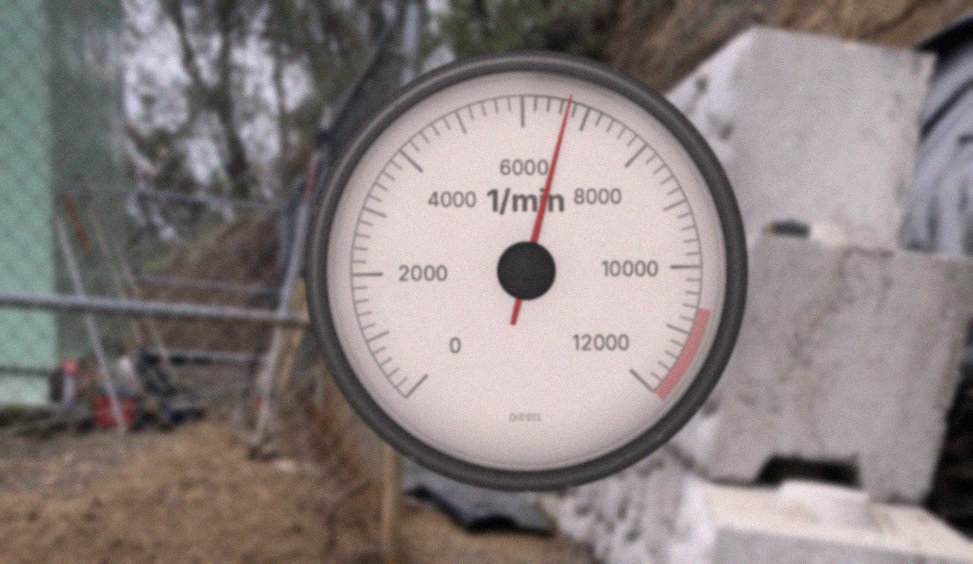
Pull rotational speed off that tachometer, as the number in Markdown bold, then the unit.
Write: **6700** rpm
